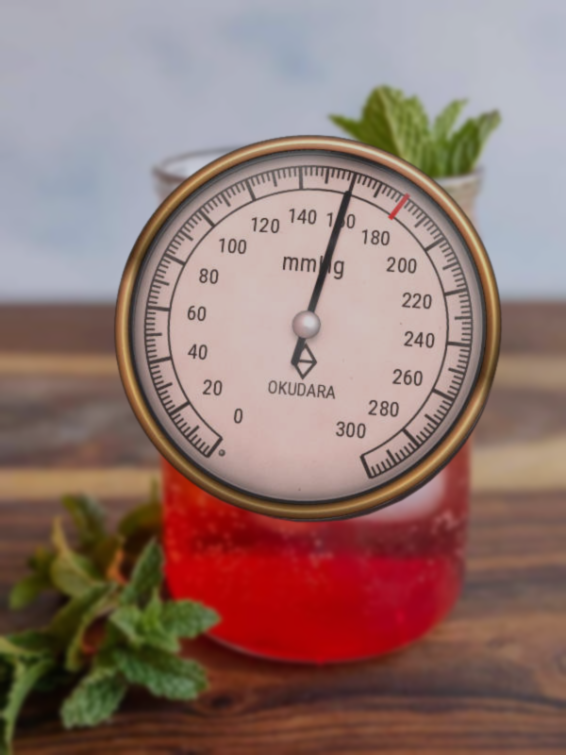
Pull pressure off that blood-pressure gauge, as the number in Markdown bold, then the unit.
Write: **160** mmHg
